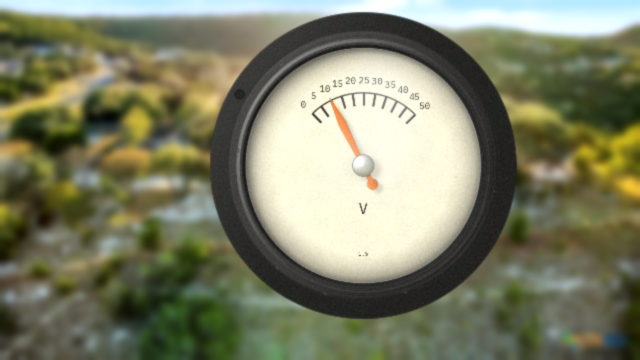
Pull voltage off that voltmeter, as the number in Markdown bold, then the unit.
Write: **10** V
